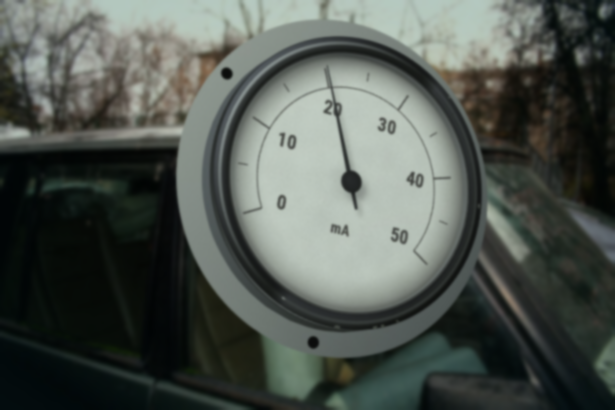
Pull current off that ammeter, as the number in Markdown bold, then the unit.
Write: **20** mA
